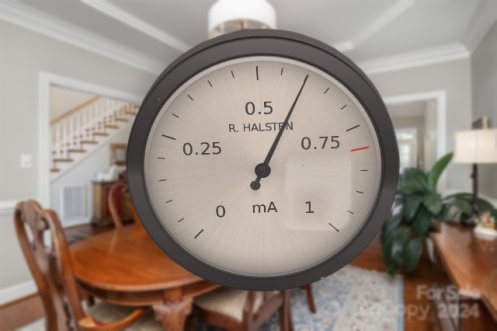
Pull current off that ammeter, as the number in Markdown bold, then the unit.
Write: **0.6** mA
